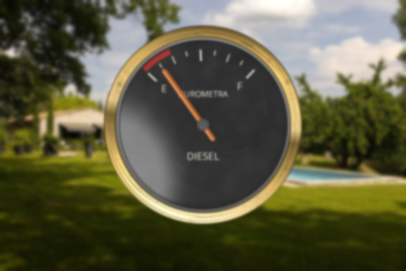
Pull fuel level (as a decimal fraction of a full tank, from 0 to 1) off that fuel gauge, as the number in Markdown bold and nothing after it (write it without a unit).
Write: **0.125**
